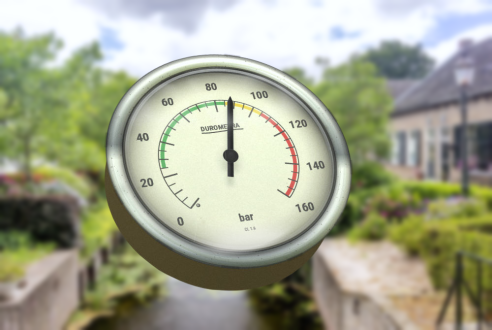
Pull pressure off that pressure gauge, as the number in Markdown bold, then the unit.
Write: **87.5** bar
